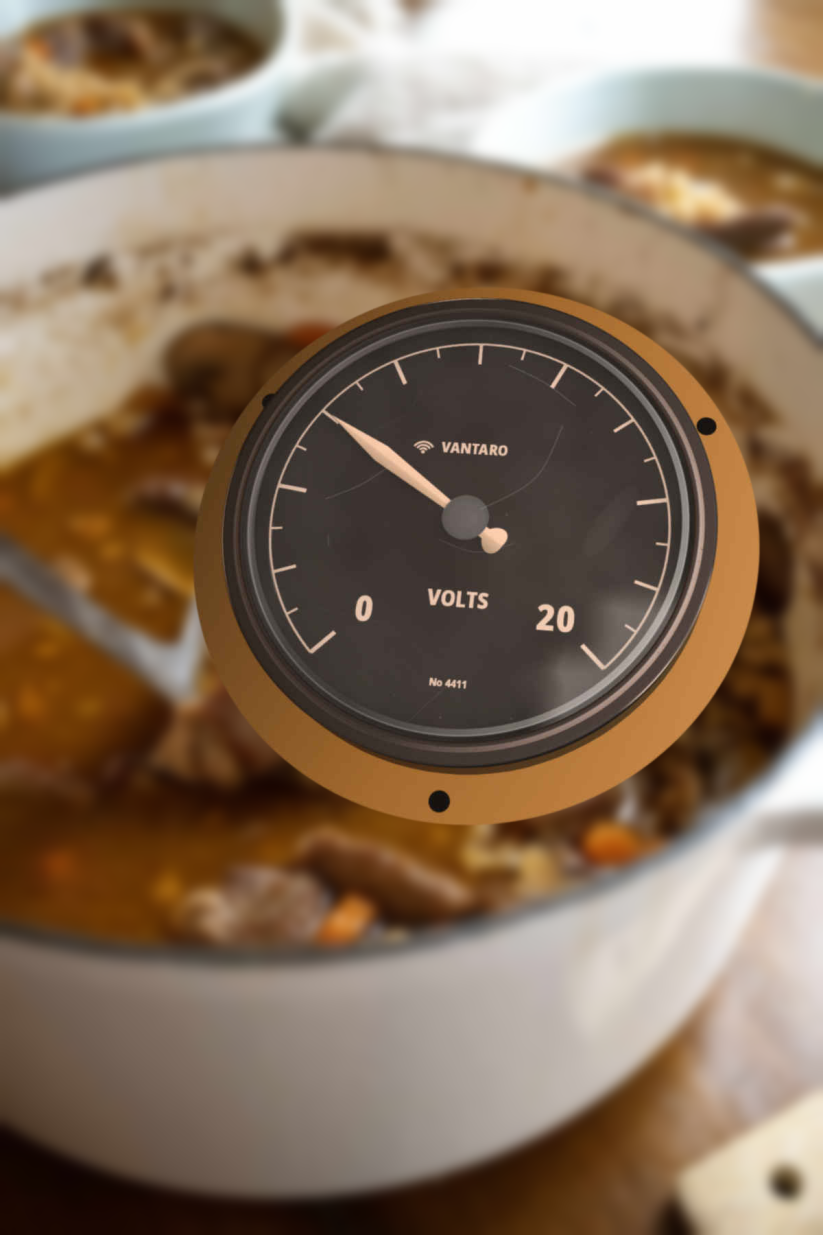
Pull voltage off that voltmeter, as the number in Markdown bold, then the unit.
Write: **6** V
